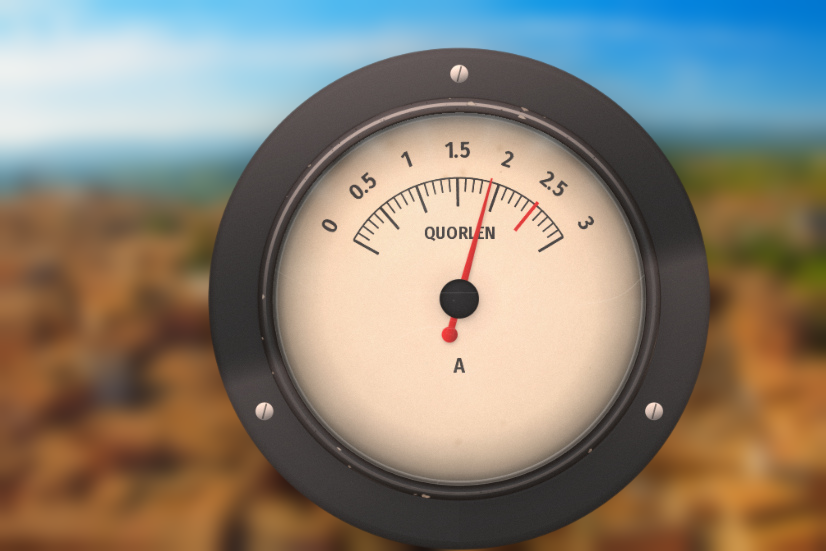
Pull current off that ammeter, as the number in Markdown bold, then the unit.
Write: **1.9** A
